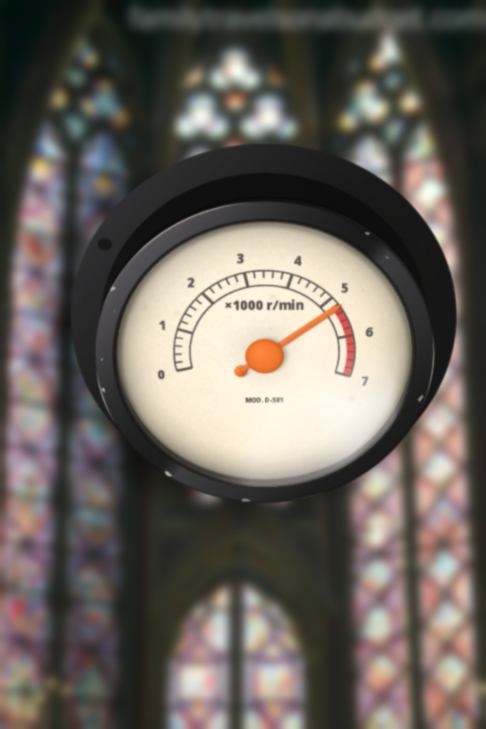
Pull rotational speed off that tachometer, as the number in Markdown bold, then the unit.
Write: **5200** rpm
